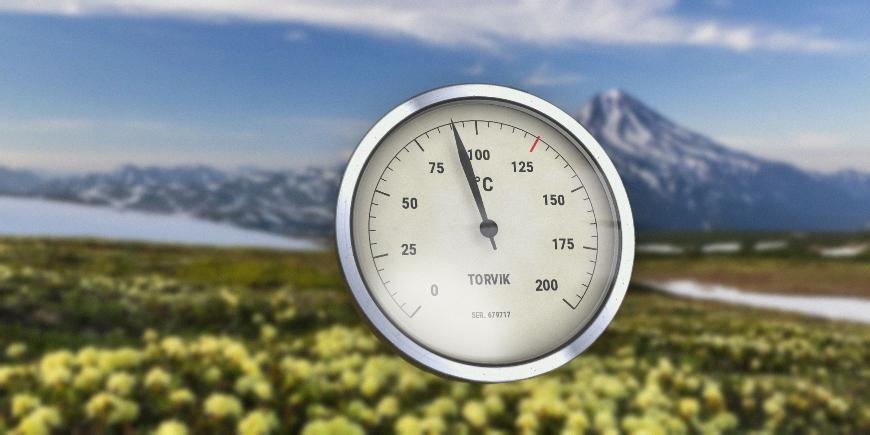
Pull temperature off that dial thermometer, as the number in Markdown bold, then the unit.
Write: **90** °C
